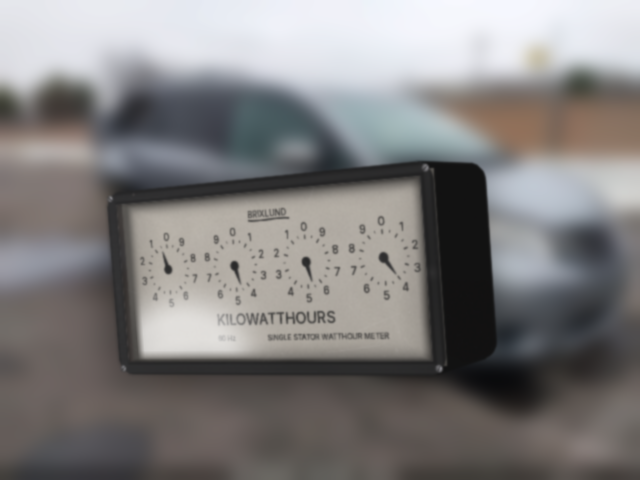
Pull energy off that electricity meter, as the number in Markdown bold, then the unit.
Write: **454** kWh
